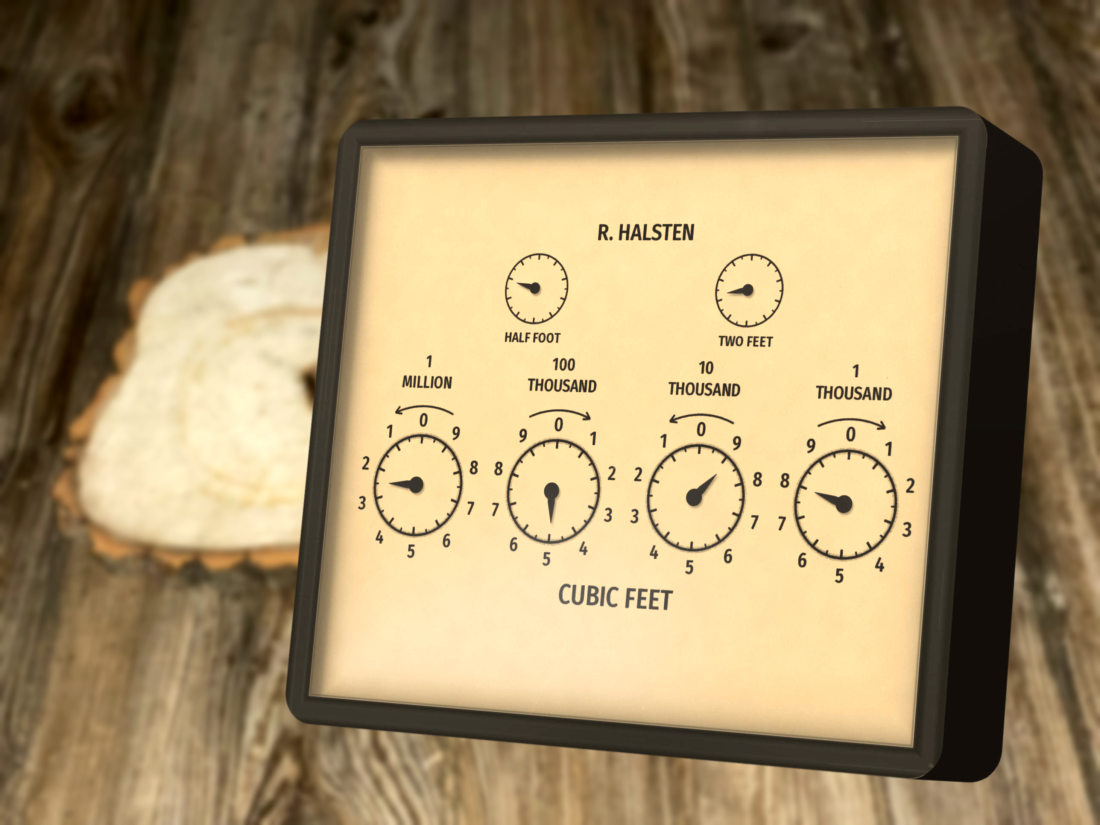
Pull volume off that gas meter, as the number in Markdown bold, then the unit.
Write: **248800** ft³
